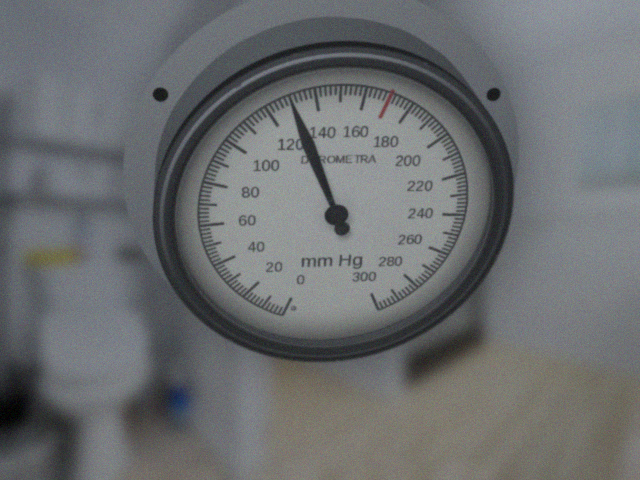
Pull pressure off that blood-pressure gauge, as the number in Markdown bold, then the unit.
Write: **130** mmHg
